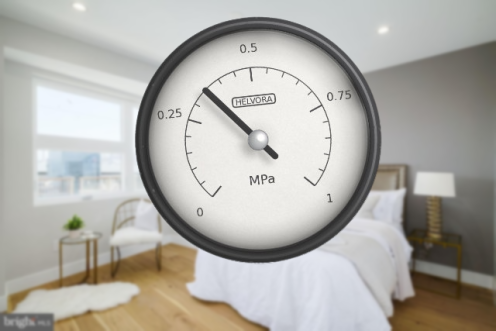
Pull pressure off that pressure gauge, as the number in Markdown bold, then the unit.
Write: **0.35** MPa
